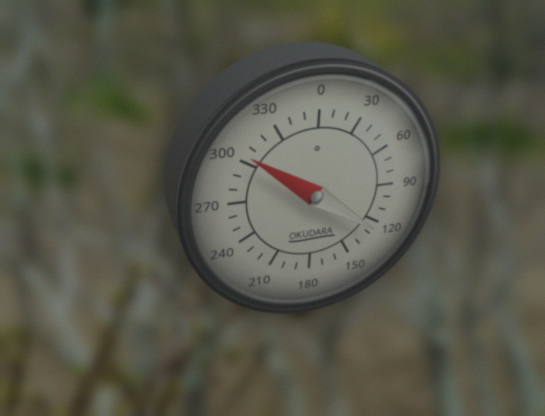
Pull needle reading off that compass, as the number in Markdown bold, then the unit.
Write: **305** °
